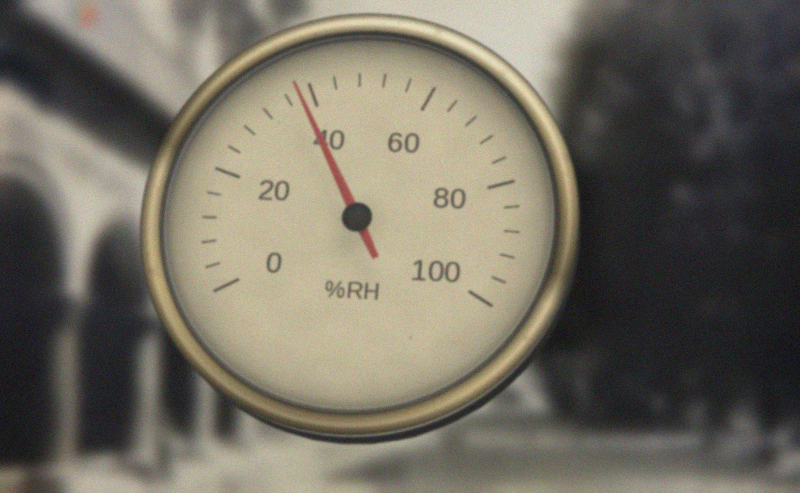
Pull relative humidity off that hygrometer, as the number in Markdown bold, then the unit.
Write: **38** %
